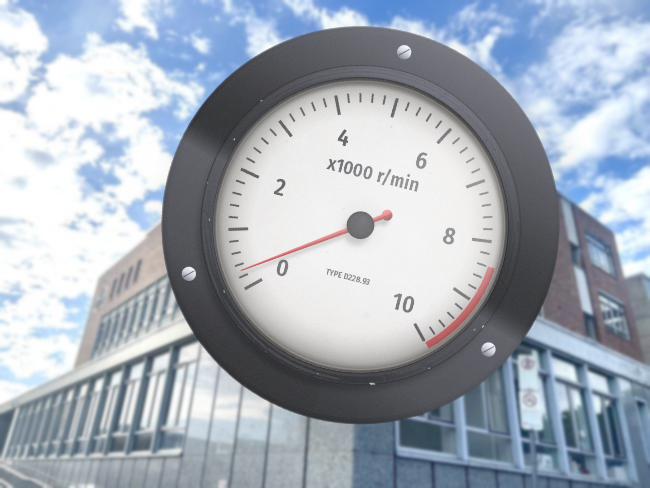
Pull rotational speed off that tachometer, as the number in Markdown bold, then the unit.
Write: **300** rpm
